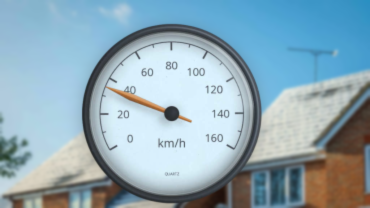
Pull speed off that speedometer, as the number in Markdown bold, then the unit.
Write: **35** km/h
